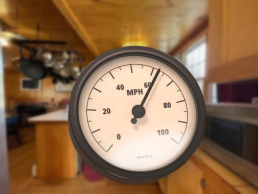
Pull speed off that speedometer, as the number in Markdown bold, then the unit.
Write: **62.5** mph
